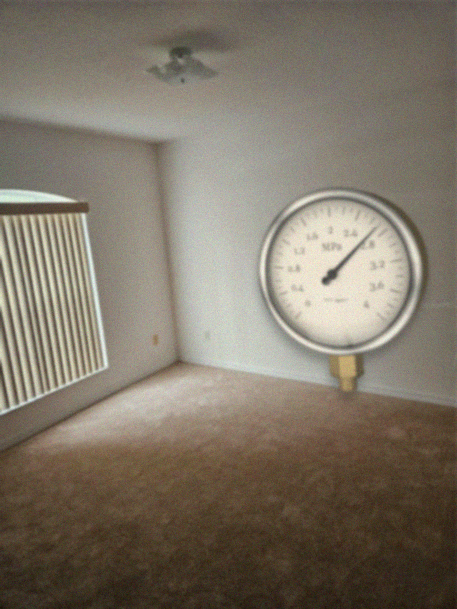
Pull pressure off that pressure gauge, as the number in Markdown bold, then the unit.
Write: **2.7** MPa
